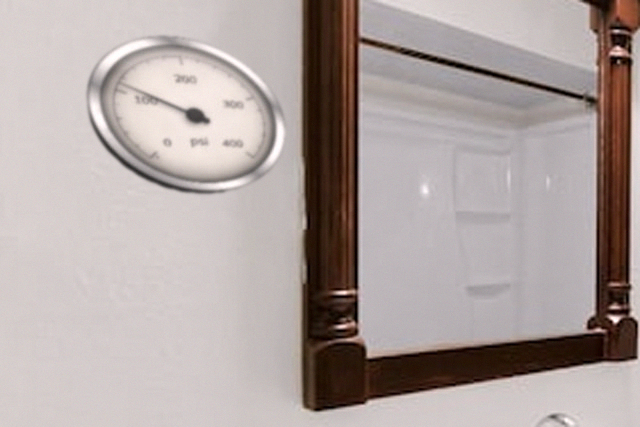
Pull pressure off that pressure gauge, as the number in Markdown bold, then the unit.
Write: **110** psi
